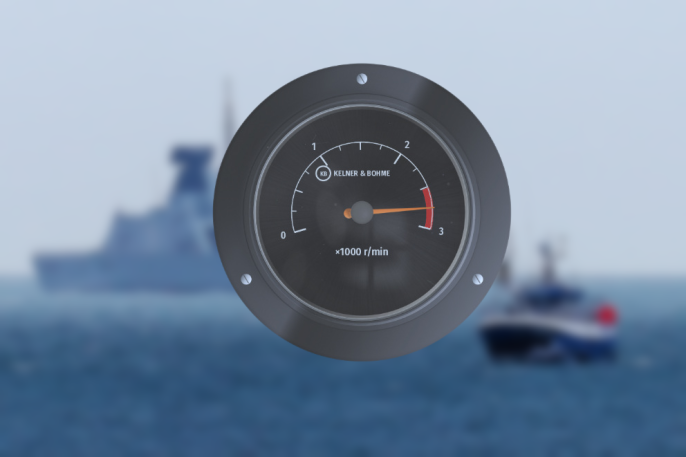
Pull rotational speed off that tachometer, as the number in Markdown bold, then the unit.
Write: **2750** rpm
